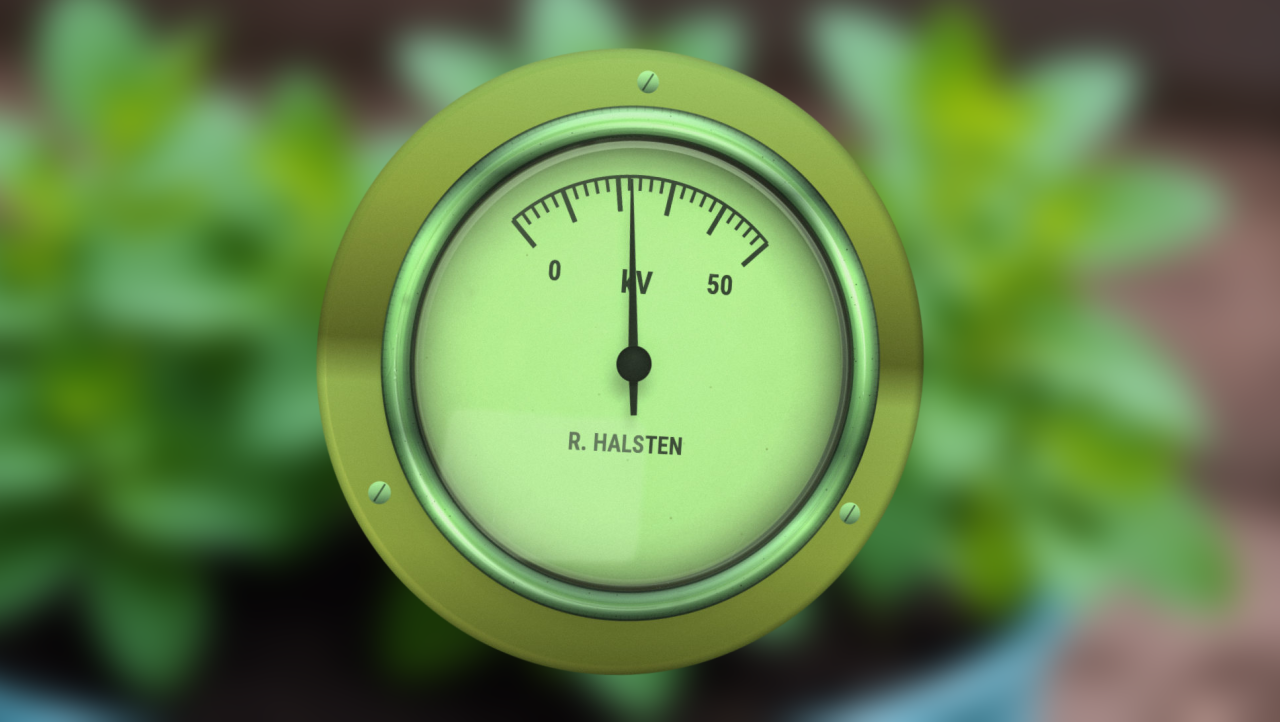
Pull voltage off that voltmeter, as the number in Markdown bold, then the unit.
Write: **22** kV
